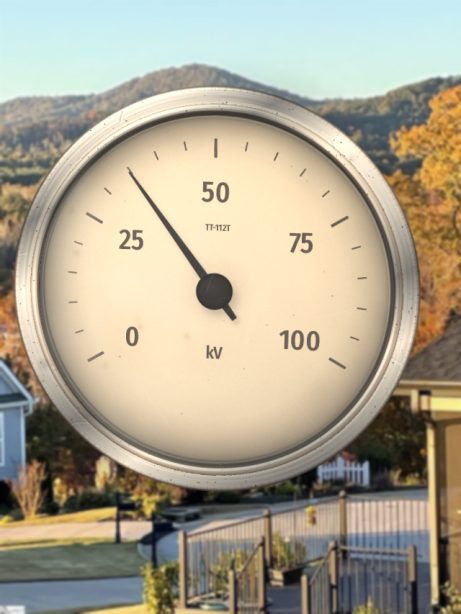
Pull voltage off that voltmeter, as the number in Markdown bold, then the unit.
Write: **35** kV
